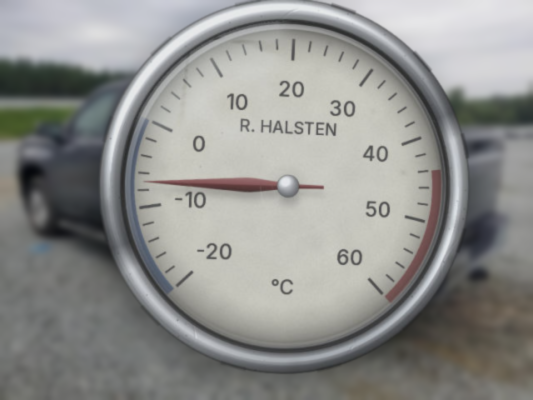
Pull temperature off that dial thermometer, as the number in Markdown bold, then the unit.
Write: **-7** °C
